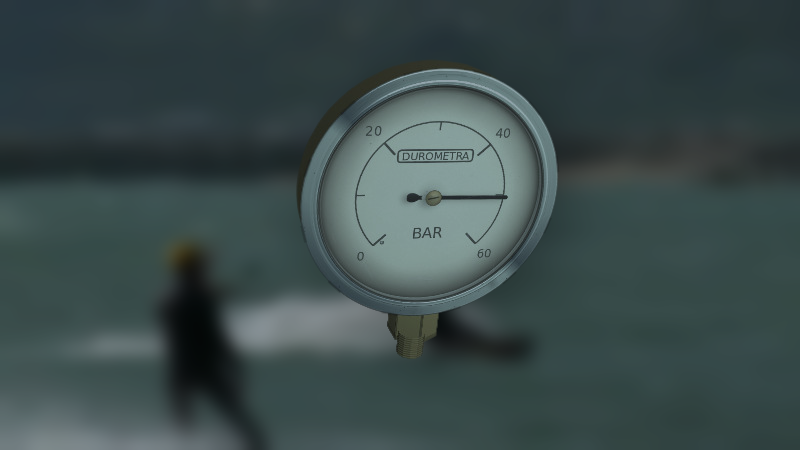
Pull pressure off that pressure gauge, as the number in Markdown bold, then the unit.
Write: **50** bar
